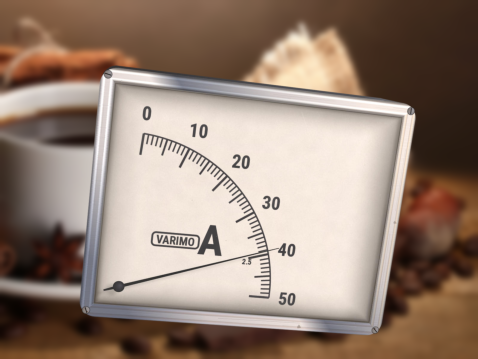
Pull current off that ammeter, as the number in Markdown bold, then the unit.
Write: **39** A
